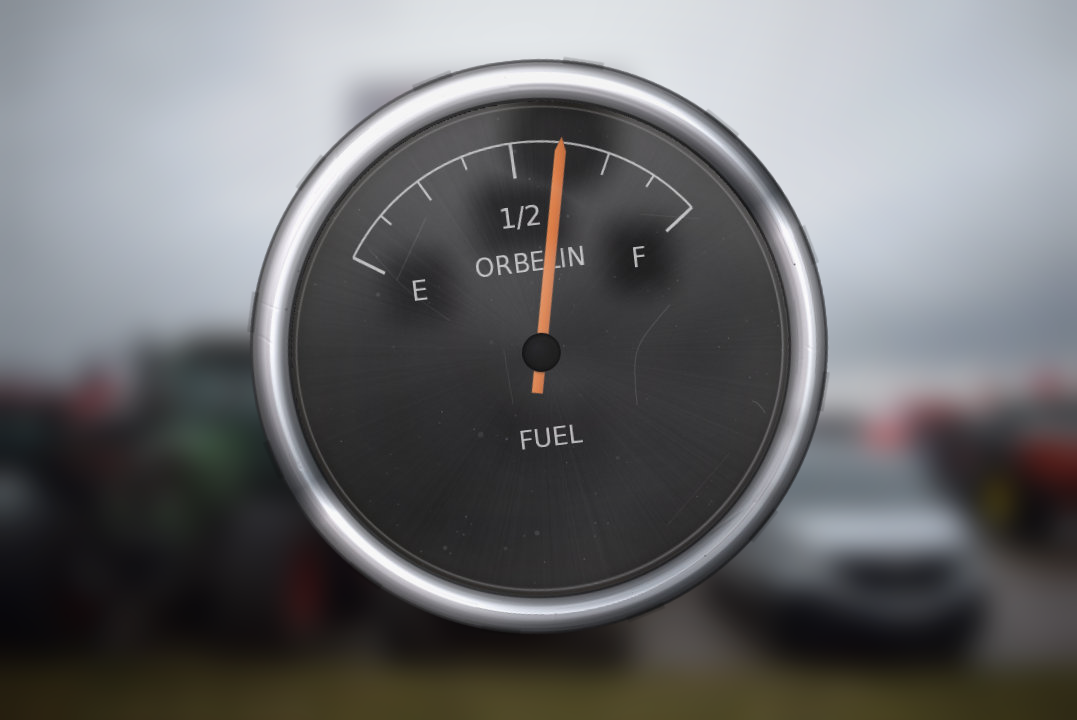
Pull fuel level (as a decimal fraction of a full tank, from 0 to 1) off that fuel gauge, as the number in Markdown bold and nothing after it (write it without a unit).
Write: **0.625**
